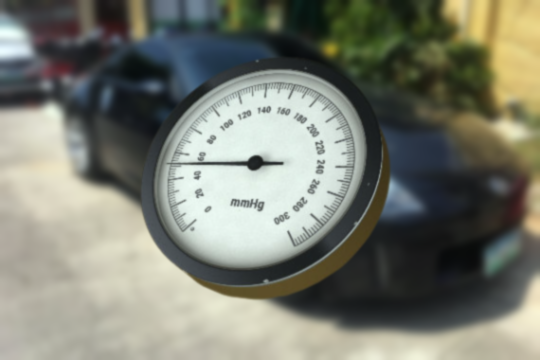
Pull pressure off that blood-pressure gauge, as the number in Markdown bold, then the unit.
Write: **50** mmHg
